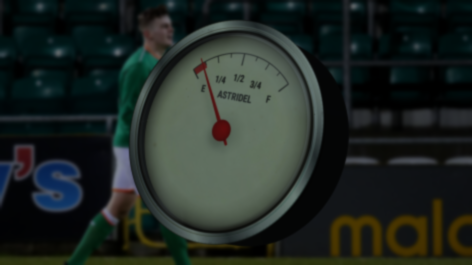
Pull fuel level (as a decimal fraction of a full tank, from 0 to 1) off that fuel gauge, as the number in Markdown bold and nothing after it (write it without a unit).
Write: **0.125**
